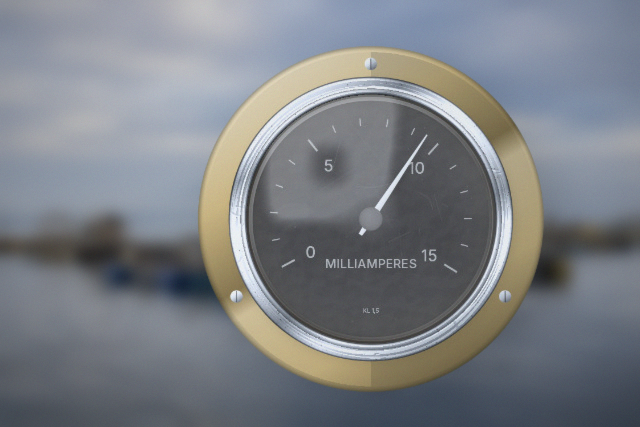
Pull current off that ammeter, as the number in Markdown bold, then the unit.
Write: **9.5** mA
